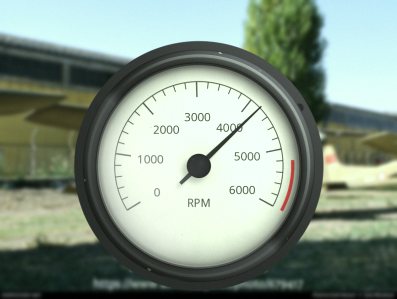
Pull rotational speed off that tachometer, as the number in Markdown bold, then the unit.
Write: **4200** rpm
